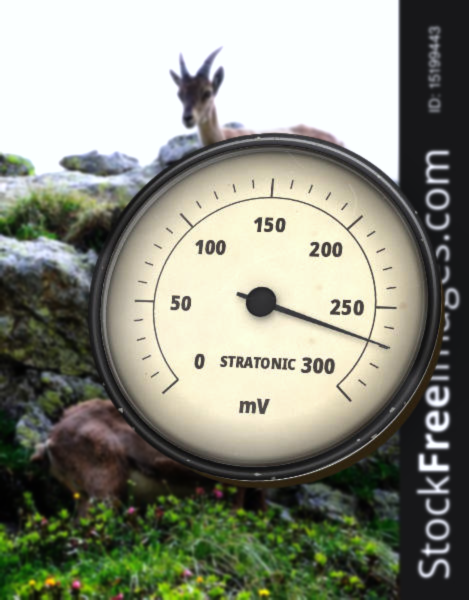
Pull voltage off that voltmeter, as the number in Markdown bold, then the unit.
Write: **270** mV
